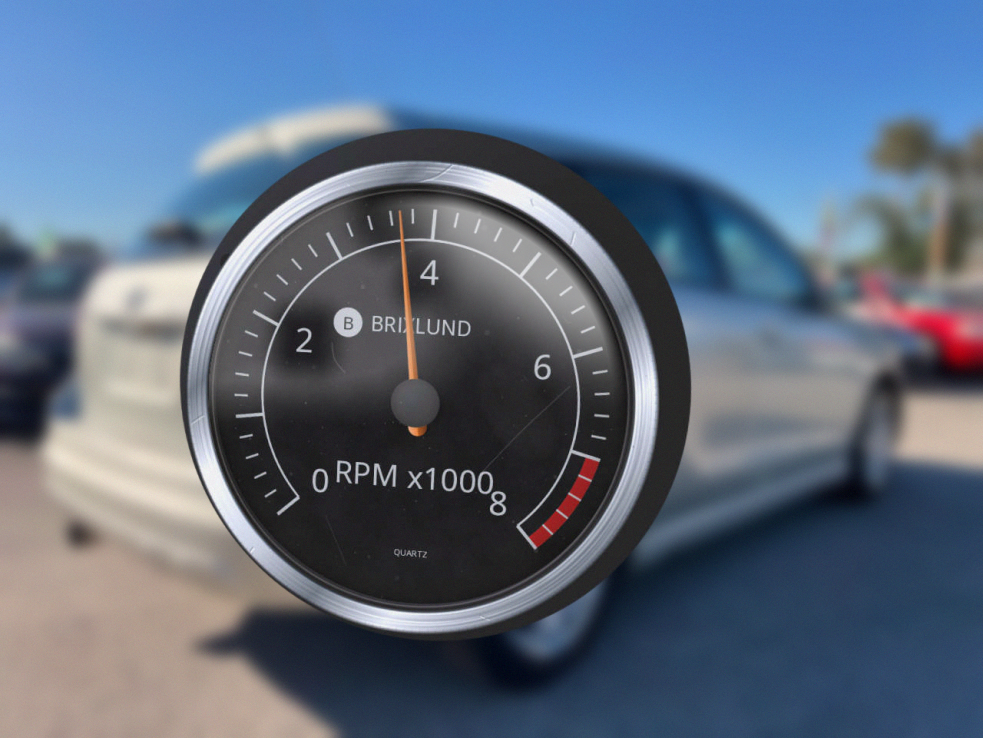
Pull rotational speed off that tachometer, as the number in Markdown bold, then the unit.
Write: **3700** rpm
